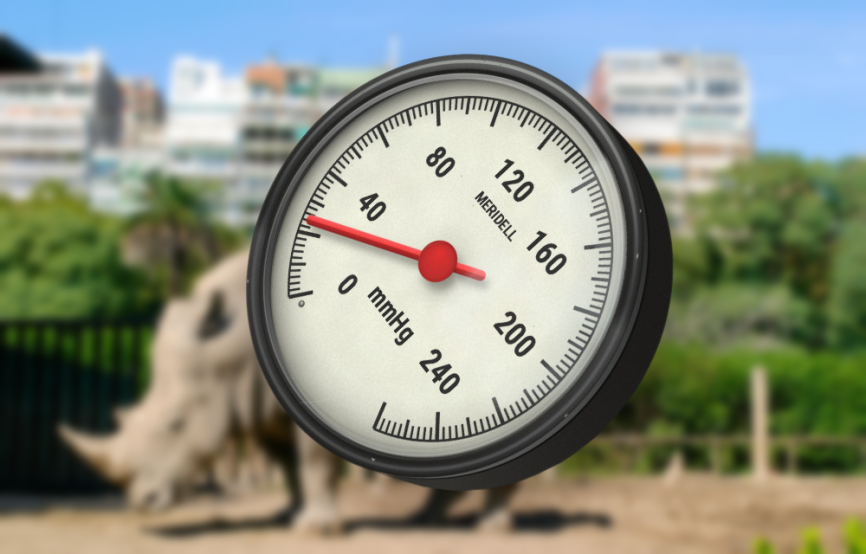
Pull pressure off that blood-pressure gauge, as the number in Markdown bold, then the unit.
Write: **24** mmHg
